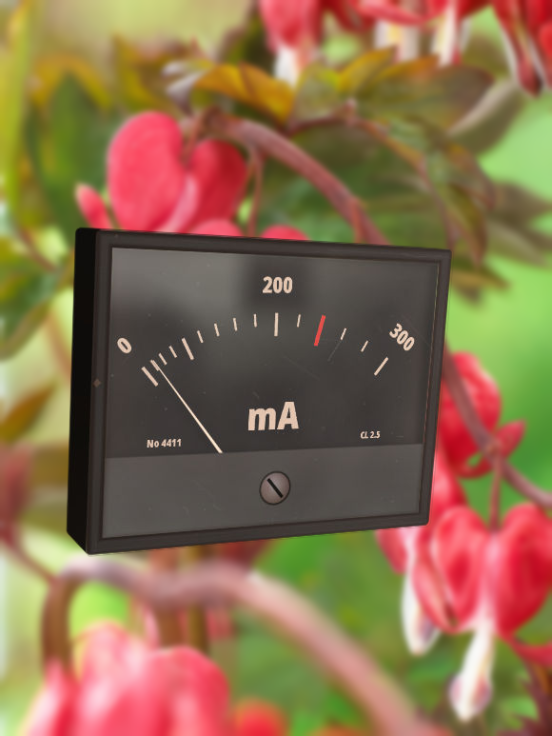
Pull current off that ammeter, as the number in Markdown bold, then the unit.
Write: **40** mA
